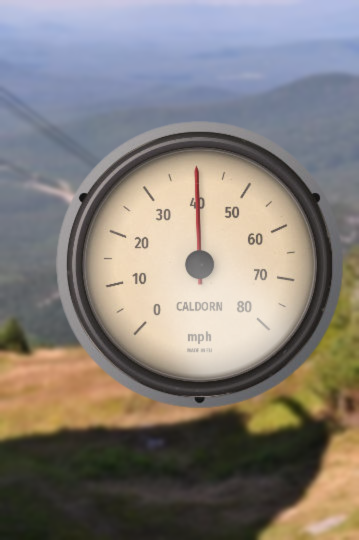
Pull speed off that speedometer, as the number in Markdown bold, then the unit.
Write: **40** mph
